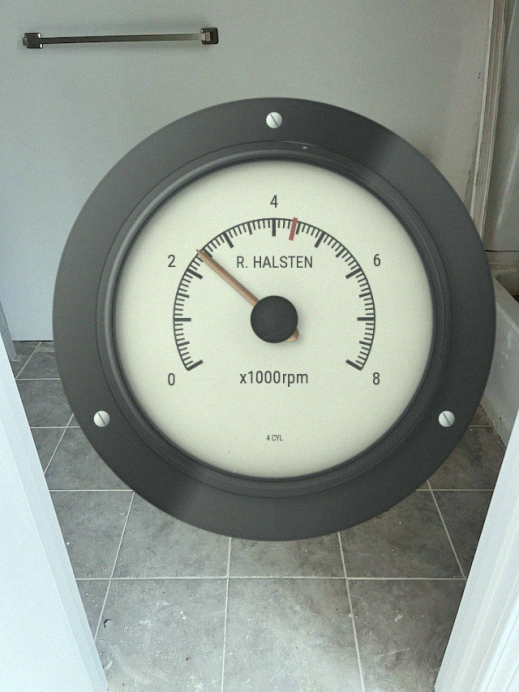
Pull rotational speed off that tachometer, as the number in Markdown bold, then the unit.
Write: **2400** rpm
